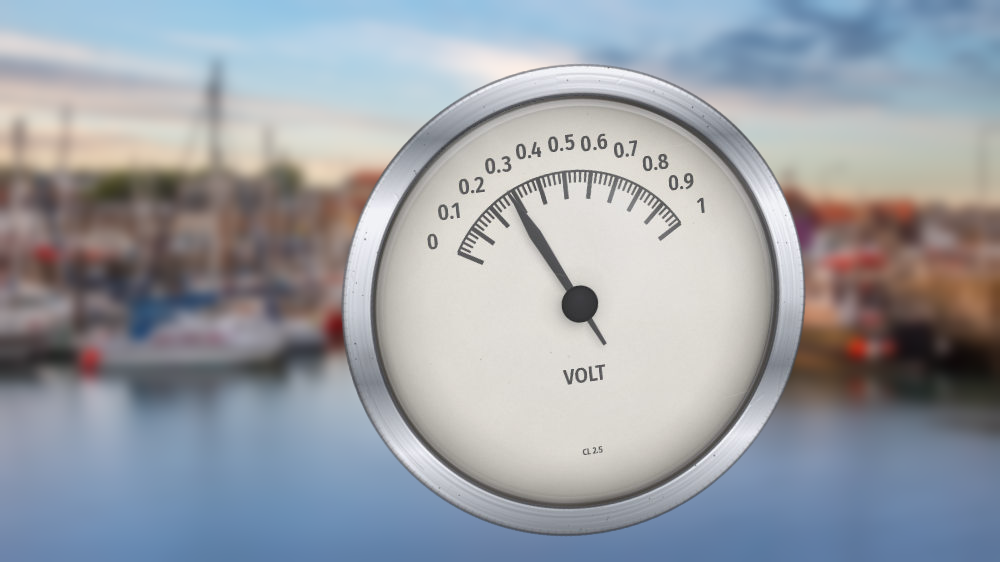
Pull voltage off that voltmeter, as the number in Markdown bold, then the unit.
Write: **0.28** V
